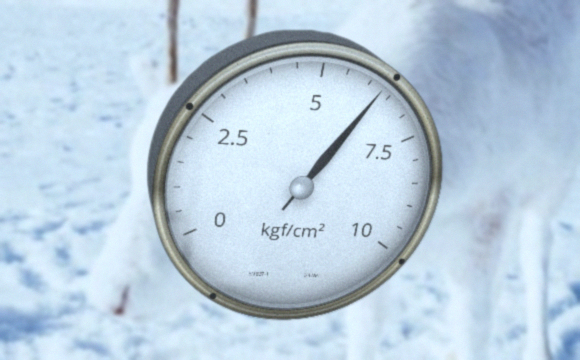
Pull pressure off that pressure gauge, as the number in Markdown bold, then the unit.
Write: **6.25** kg/cm²
